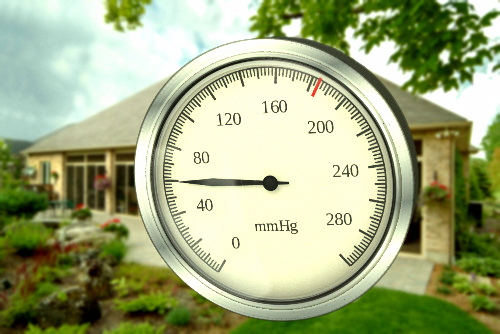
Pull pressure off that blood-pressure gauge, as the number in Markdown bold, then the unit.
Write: **60** mmHg
